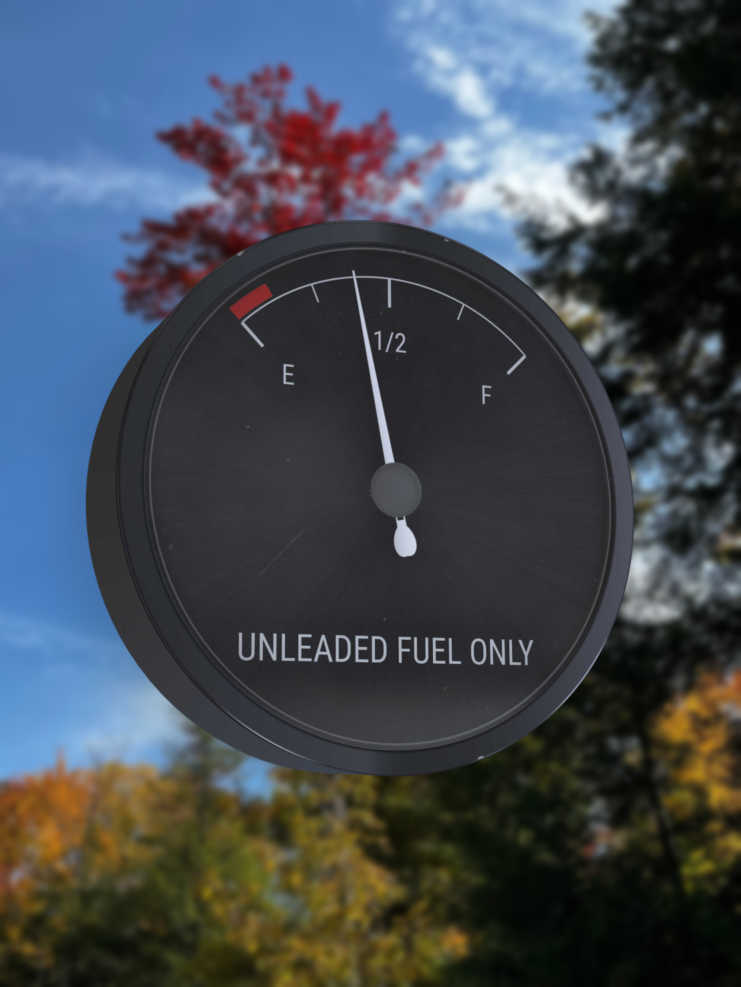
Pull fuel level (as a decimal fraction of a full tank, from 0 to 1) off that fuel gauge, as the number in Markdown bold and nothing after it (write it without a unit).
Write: **0.375**
